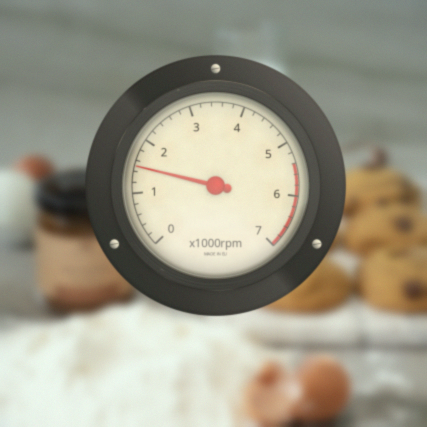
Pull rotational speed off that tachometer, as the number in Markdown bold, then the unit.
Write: **1500** rpm
